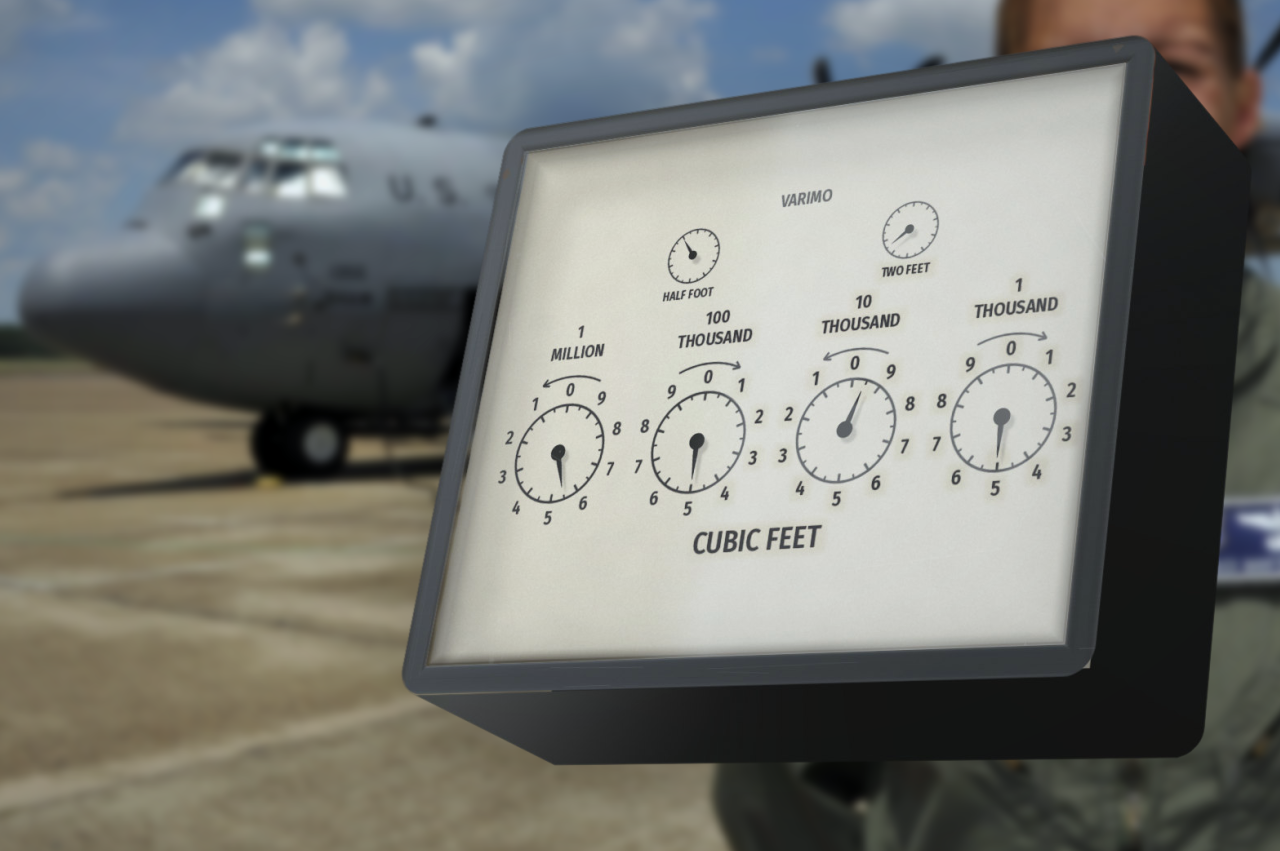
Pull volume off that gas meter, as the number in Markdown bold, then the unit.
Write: **549500** ft³
